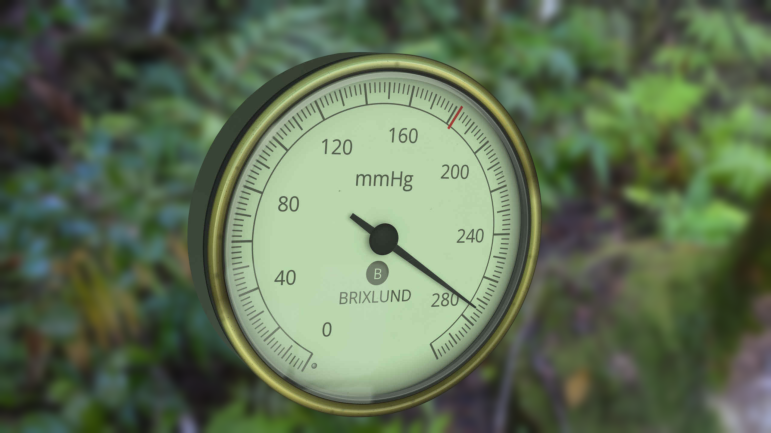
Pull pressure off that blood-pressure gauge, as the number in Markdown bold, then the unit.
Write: **274** mmHg
